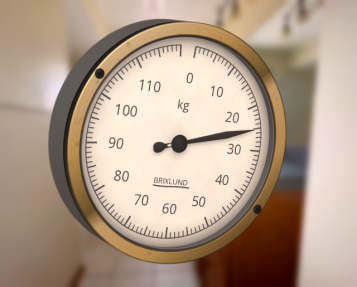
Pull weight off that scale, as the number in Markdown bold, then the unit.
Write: **25** kg
